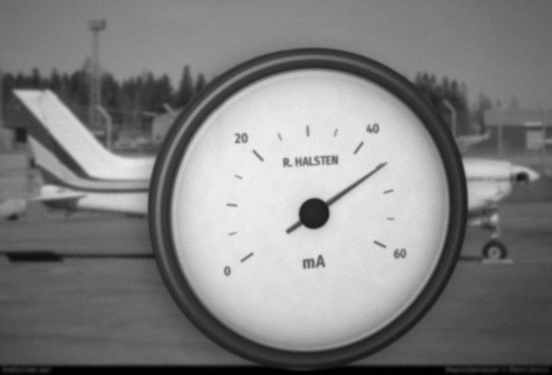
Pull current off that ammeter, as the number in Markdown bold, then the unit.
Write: **45** mA
